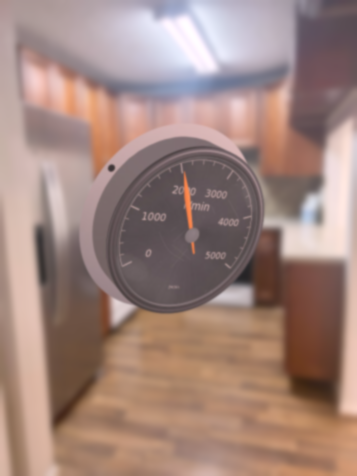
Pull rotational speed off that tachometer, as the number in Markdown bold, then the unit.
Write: **2000** rpm
